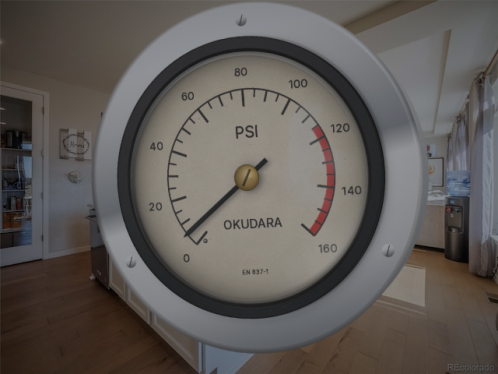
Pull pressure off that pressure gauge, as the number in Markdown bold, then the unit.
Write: **5** psi
